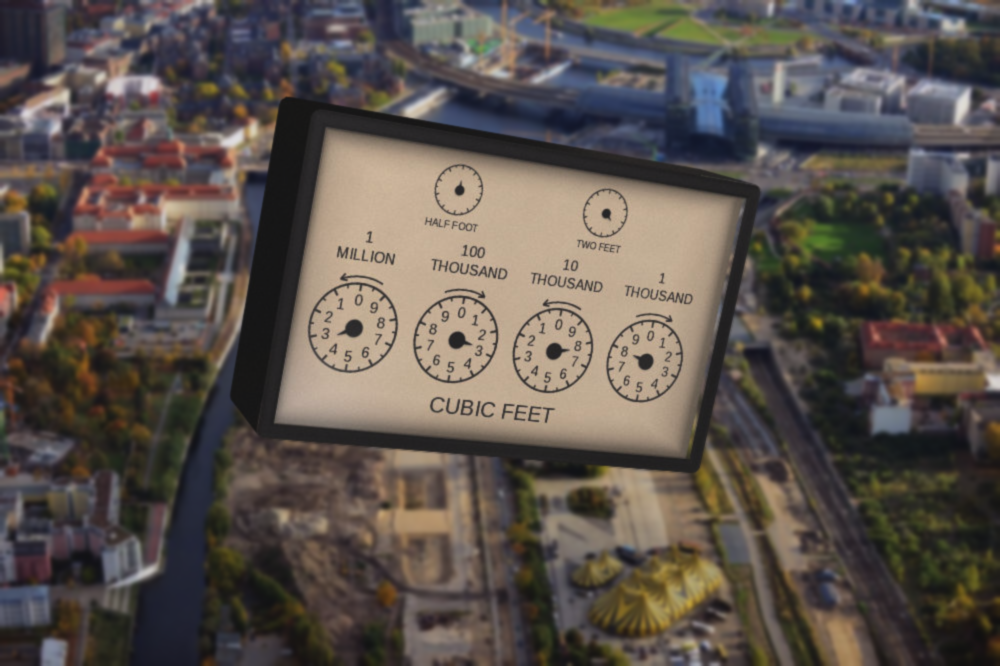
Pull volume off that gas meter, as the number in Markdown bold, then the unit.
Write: **327800** ft³
